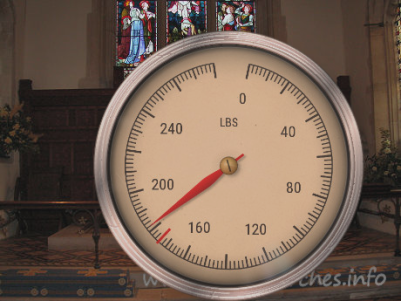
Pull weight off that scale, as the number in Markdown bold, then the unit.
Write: **182** lb
